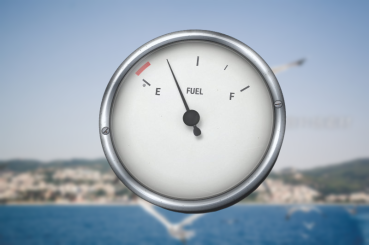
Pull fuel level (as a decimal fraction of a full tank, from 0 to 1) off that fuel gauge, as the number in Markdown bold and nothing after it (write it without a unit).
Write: **0.25**
